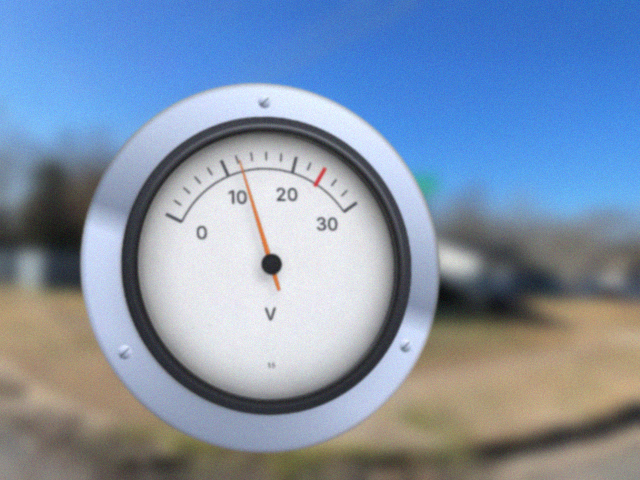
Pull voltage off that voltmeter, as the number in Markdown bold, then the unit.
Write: **12** V
